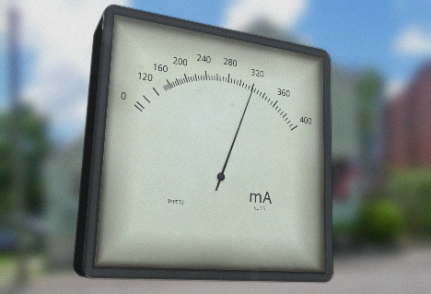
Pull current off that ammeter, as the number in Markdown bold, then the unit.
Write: **320** mA
